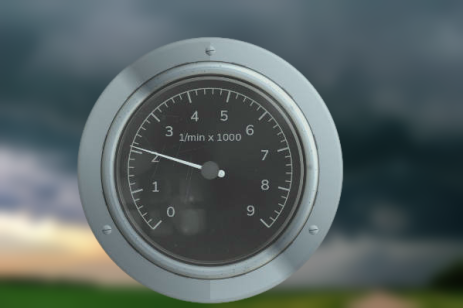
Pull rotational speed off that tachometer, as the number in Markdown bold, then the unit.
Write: **2100** rpm
